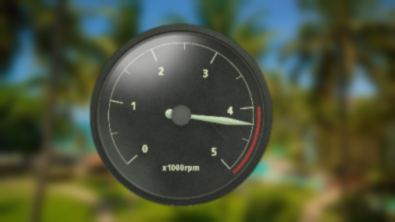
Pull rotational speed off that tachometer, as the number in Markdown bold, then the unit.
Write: **4250** rpm
